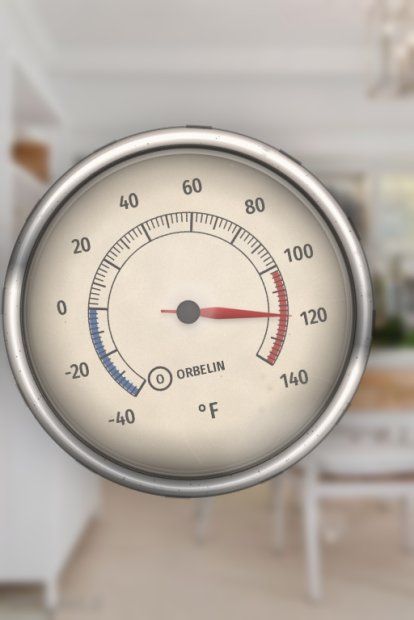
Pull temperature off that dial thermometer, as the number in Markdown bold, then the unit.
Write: **120** °F
